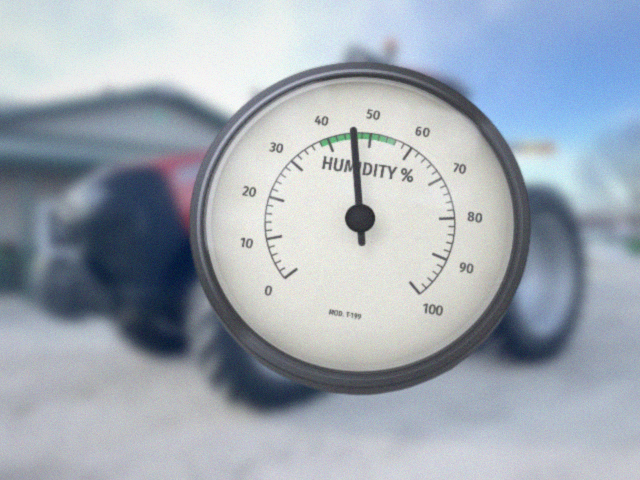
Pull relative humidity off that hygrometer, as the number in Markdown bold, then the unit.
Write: **46** %
